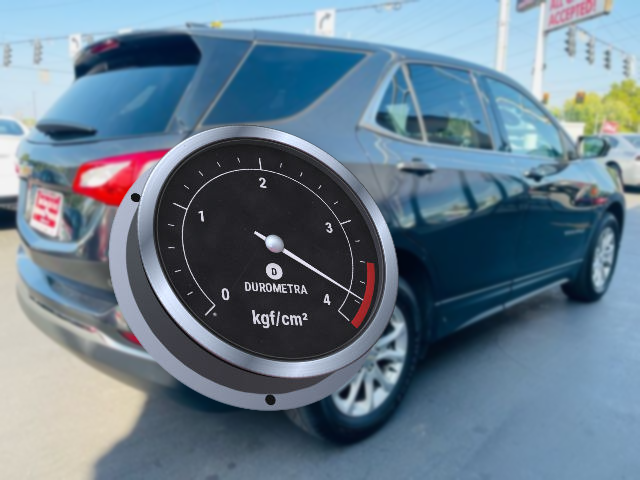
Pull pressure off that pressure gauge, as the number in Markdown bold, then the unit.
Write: **3.8** kg/cm²
